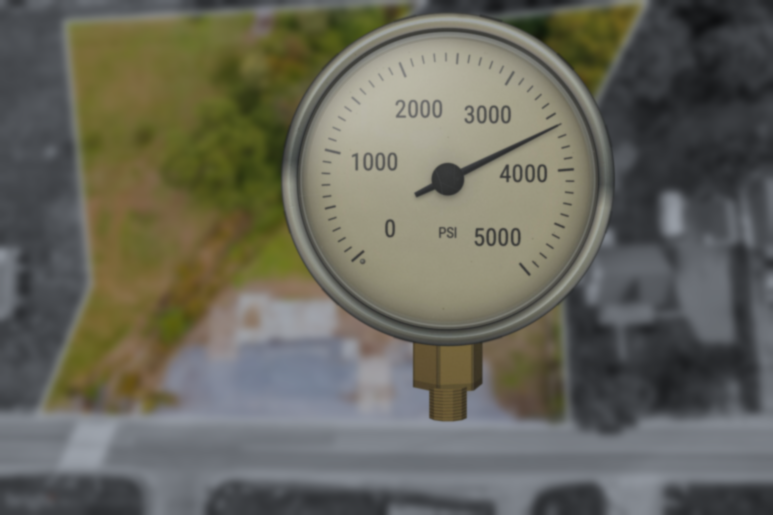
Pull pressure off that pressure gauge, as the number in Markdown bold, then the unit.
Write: **3600** psi
